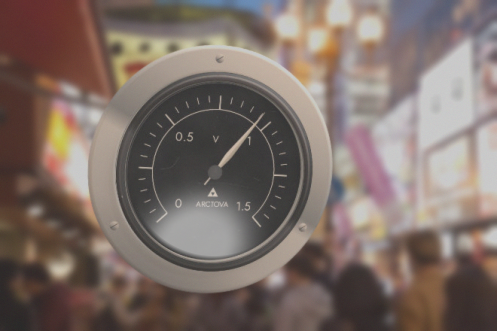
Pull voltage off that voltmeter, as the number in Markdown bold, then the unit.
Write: **0.95** V
